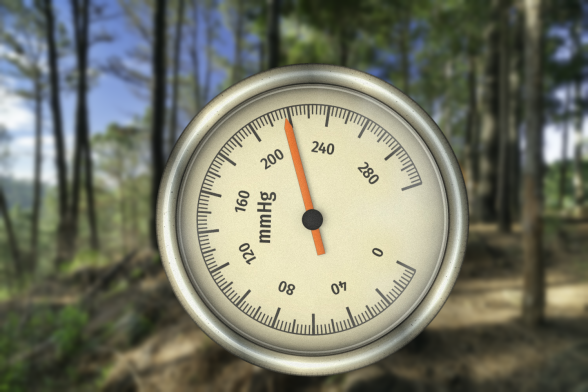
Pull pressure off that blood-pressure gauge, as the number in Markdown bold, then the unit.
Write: **218** mmHg
